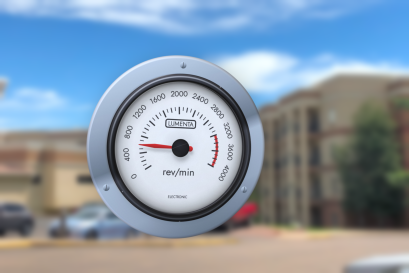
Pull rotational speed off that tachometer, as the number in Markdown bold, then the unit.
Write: **600** rpm
